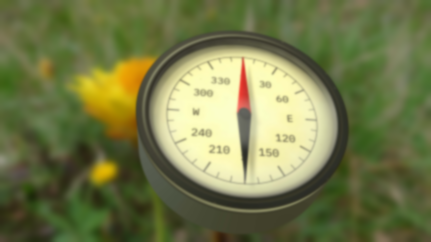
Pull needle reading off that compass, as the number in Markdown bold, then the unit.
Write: **0** °
